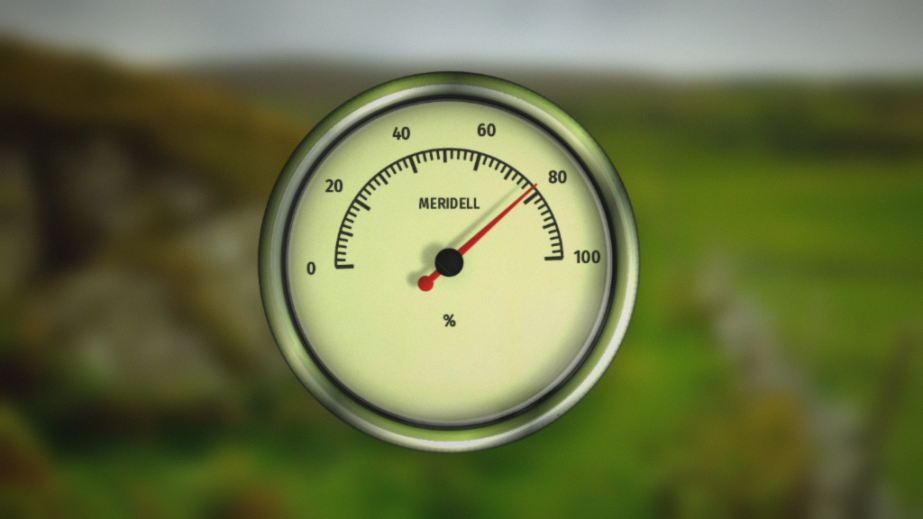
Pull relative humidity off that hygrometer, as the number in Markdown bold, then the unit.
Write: **78** %
